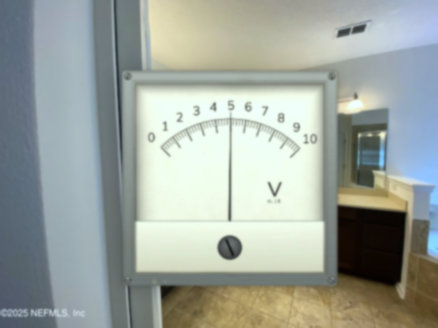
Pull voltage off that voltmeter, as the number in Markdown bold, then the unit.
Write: **5** V
